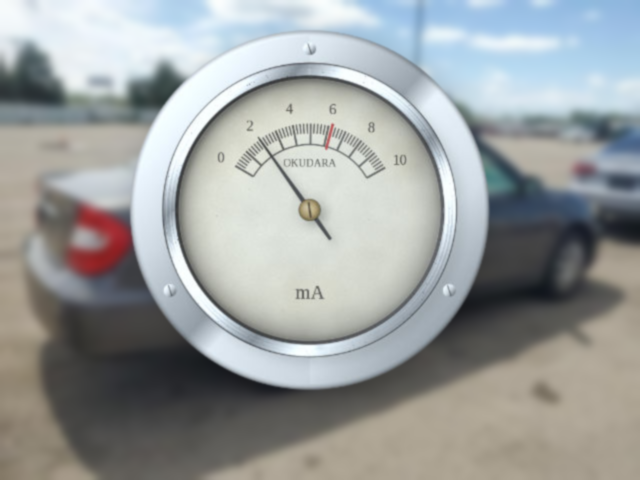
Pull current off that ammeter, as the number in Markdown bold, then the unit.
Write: **2** mA
